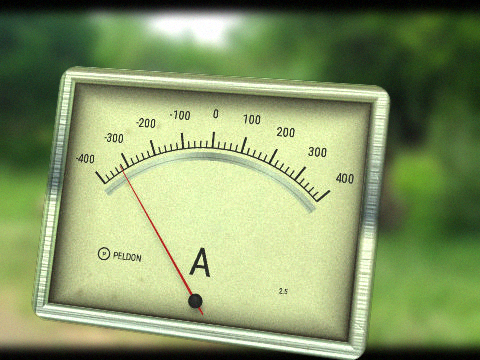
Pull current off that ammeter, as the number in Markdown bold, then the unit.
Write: **-320** A
